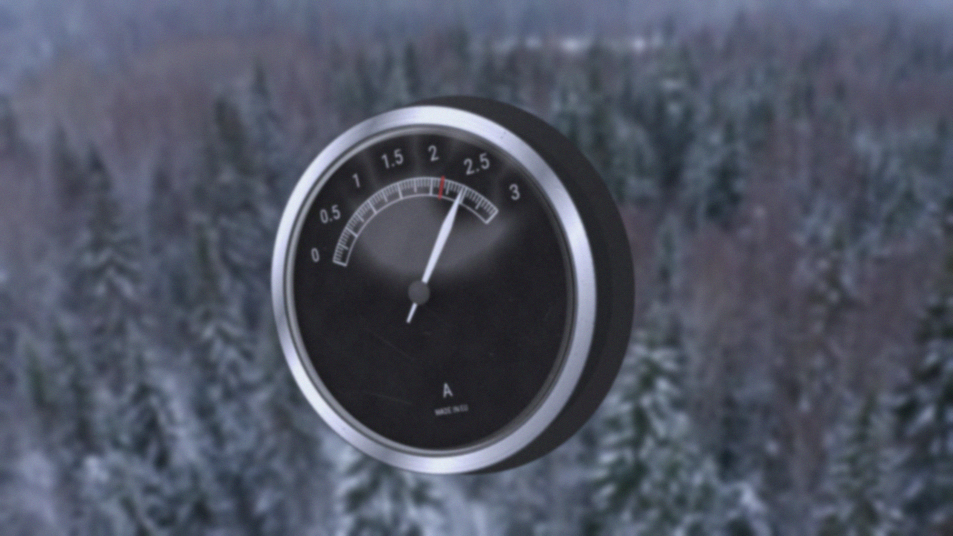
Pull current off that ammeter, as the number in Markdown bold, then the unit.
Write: **2.5** A
